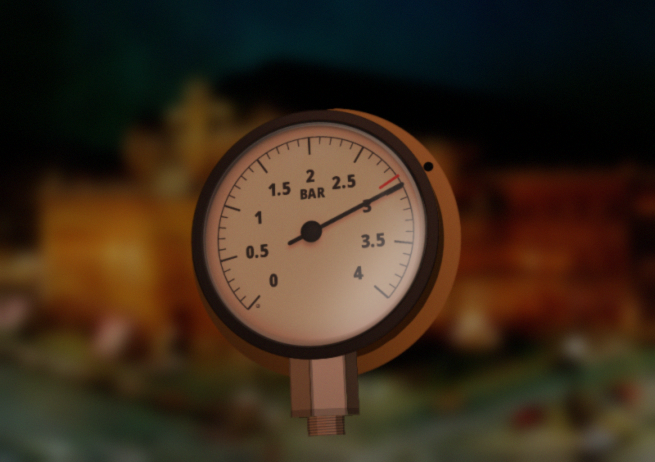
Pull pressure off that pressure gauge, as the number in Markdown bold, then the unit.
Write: **3** bar
